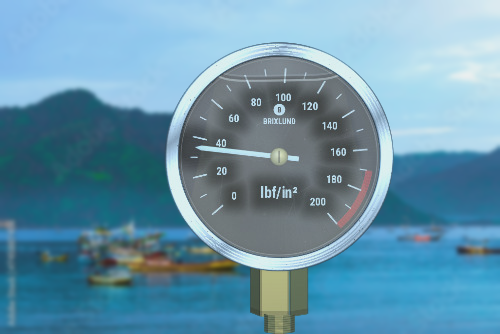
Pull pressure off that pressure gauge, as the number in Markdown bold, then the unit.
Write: **35** psi
